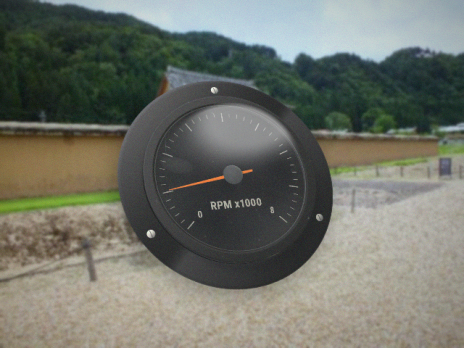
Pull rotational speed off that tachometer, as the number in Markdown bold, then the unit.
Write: **1000** rpm
